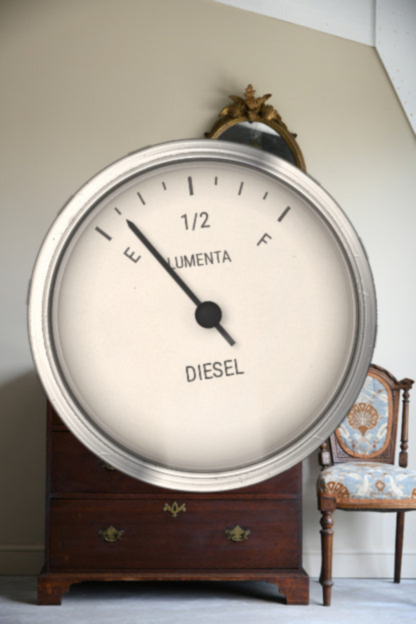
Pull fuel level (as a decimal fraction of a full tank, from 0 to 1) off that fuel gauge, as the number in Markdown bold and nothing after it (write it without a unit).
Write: **0.125**
